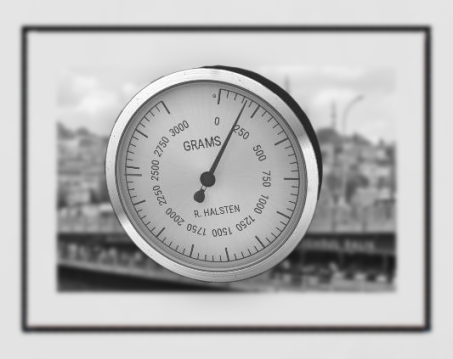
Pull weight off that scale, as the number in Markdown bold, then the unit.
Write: **175** g
